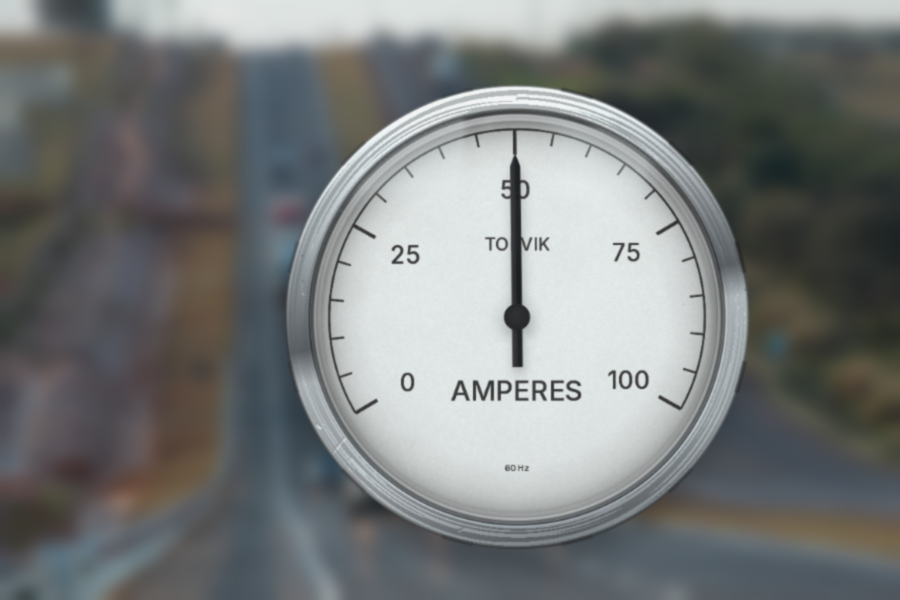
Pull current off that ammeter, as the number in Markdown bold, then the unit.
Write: **50** A
